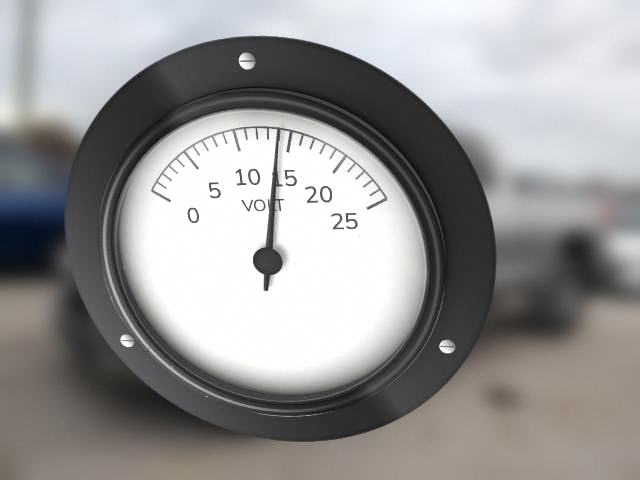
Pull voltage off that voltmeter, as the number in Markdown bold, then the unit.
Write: **14** V
